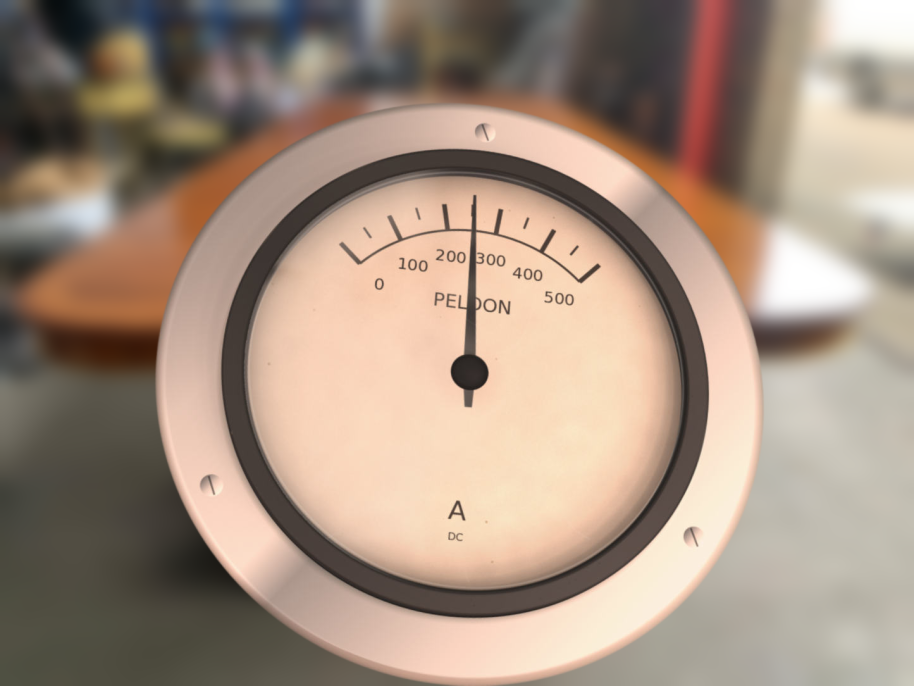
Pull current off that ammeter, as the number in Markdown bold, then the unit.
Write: **250** A
